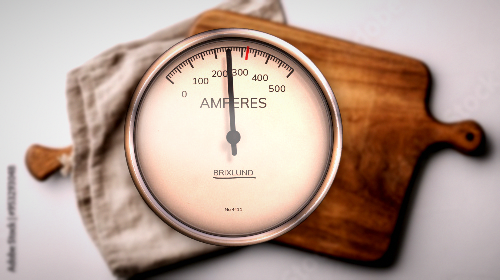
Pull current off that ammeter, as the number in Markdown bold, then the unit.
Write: **250** A
